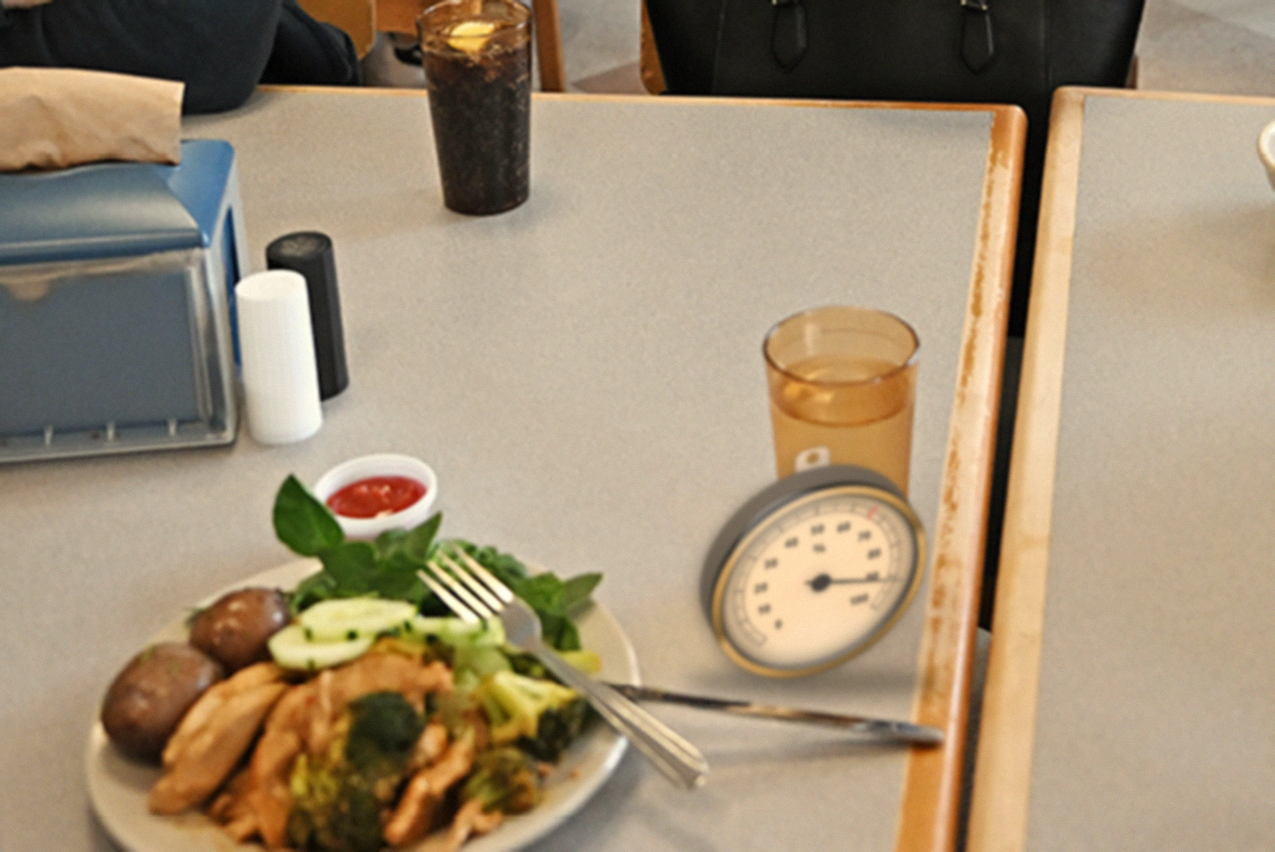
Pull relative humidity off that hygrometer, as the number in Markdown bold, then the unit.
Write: **90** %
